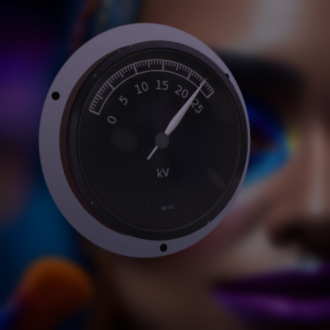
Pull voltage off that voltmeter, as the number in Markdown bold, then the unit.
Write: **22.5** kV
